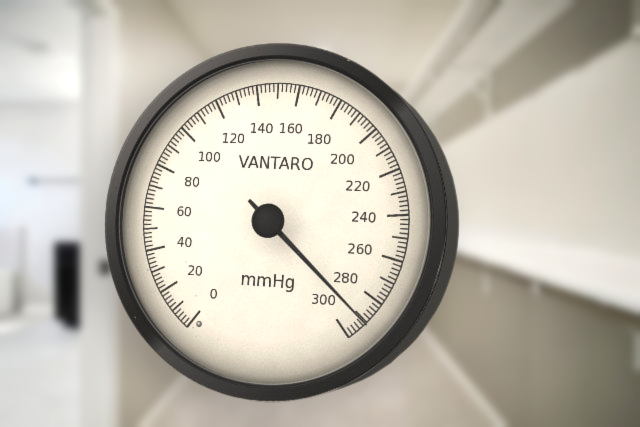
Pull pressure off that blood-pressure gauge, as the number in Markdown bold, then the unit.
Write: **290** mmHg
